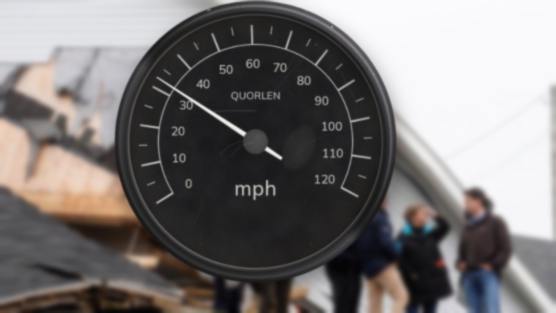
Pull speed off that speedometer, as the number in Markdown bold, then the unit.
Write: **32.5** mph
